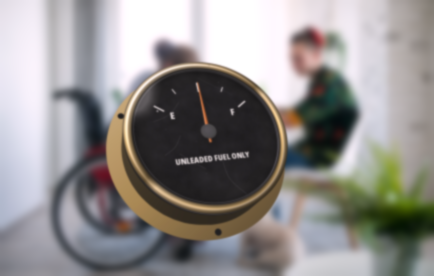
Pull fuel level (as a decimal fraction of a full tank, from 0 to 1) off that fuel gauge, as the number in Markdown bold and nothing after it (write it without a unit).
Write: **0.5**
